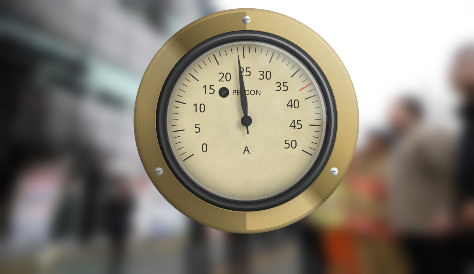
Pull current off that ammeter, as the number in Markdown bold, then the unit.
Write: **24** A
